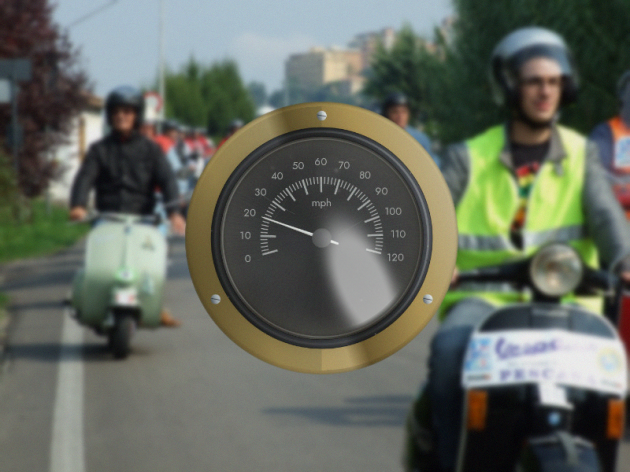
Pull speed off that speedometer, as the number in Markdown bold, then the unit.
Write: **20** mph
